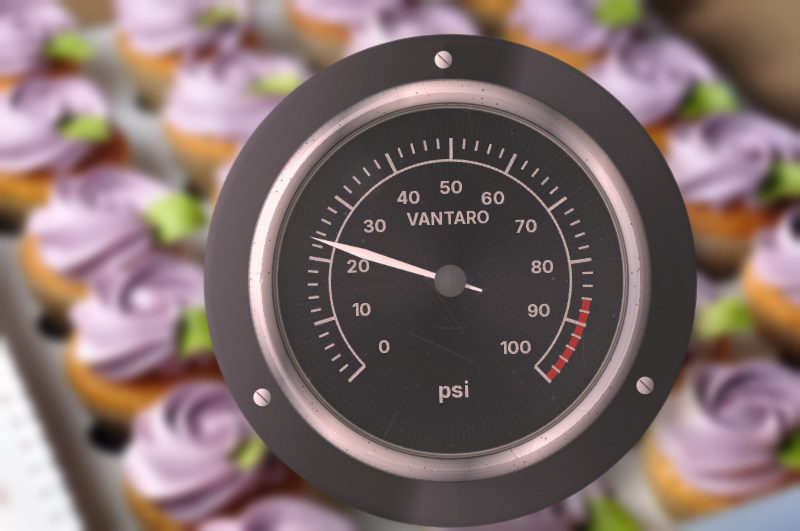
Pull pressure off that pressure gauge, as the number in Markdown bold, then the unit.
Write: **23** psi
